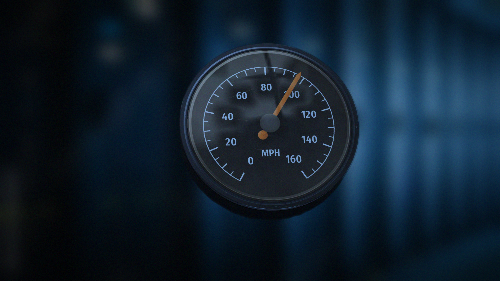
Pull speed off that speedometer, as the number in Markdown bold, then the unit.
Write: **97.5** mph
